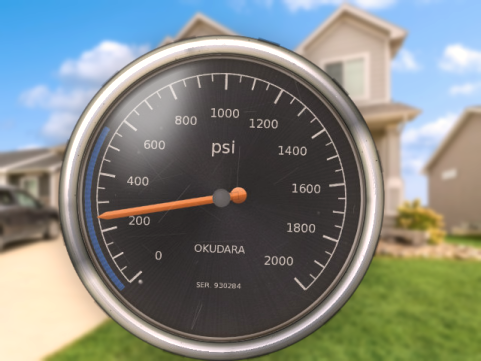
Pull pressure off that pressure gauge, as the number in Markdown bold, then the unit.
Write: **250** psi
